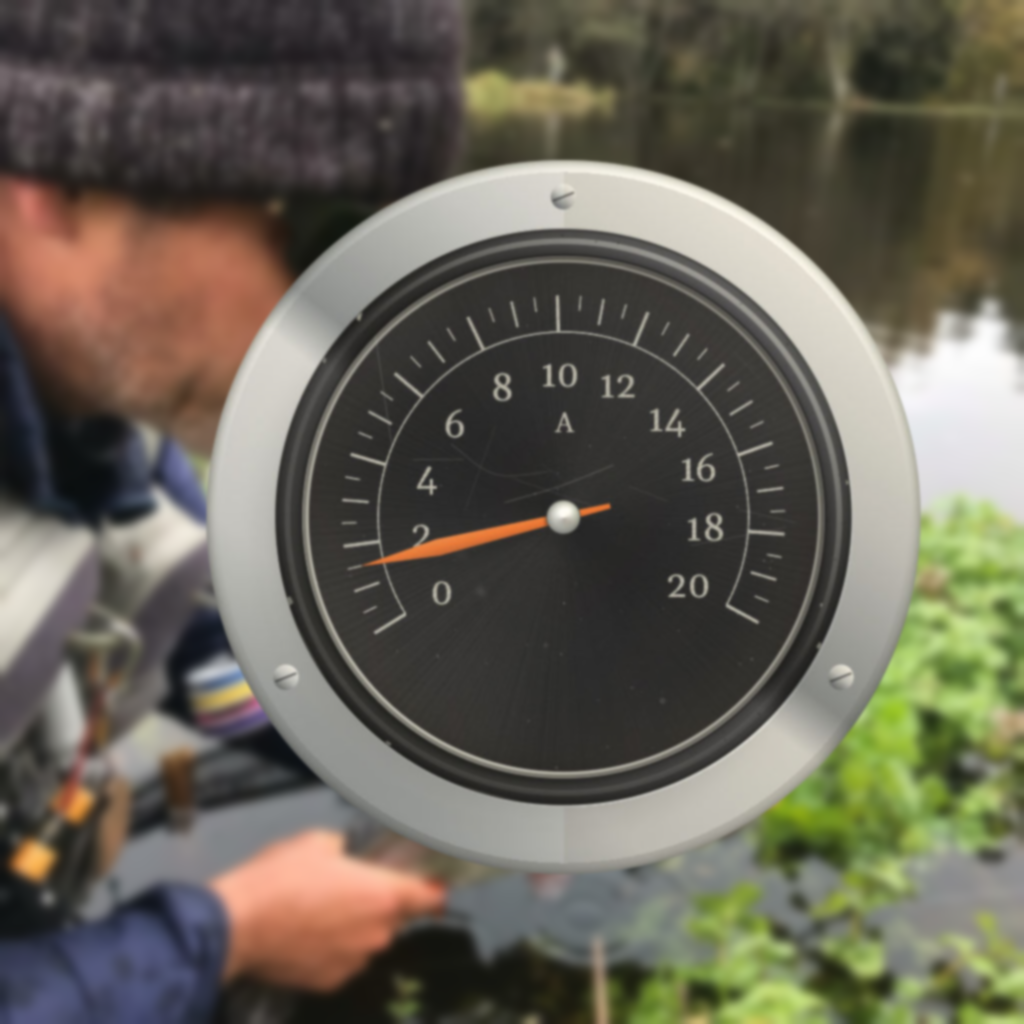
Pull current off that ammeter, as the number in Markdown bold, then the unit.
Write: **1.5** A
